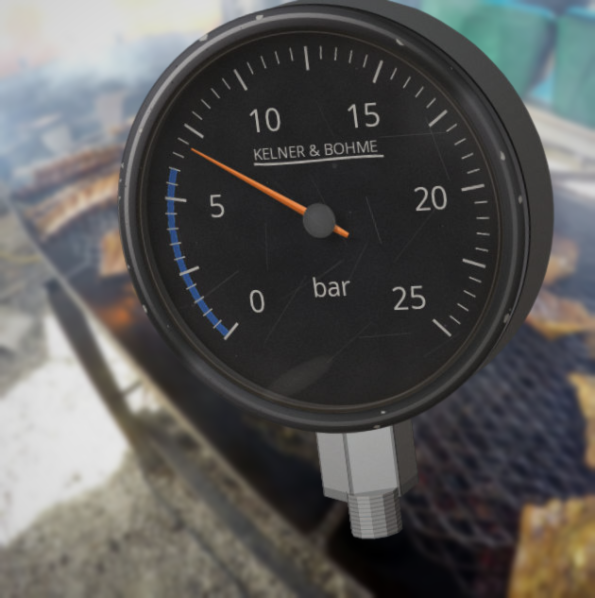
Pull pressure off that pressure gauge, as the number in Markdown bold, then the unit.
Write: **7** bar
